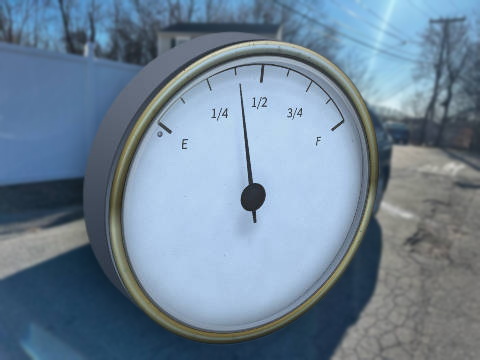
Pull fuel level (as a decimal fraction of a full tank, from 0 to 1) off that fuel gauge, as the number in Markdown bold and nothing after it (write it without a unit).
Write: **0.375**
